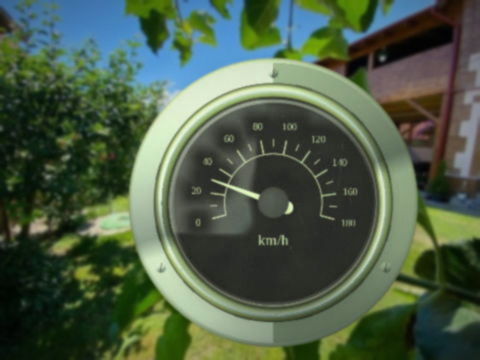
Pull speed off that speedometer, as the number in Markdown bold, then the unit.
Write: **30** km/h
